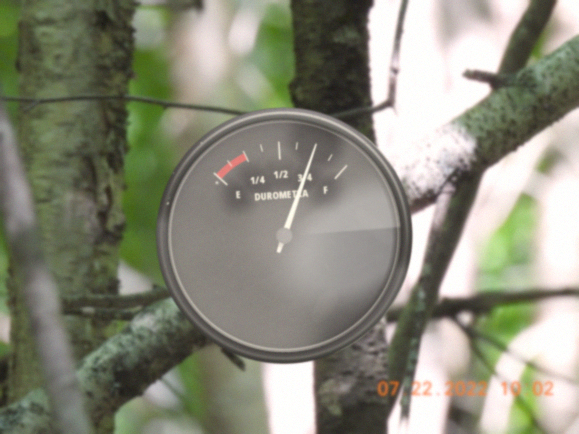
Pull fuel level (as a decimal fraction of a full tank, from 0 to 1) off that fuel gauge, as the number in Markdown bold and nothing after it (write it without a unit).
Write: **0.75**
